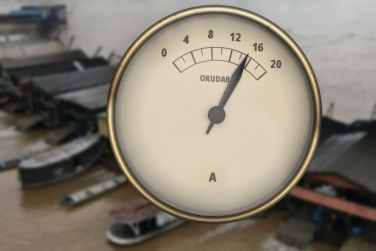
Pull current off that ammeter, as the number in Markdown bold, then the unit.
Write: **15** A
